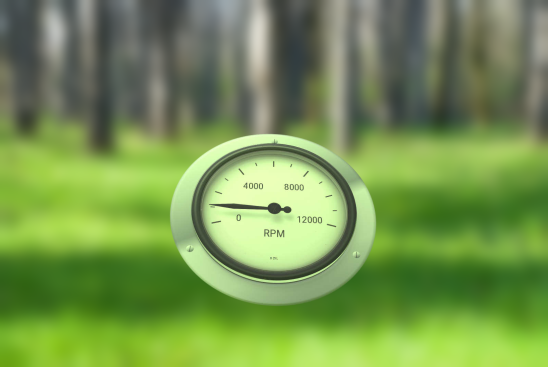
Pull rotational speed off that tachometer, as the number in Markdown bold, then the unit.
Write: **1000** rpm
